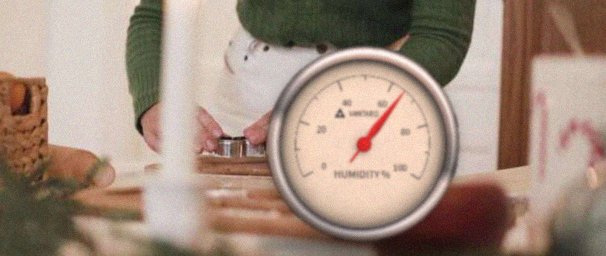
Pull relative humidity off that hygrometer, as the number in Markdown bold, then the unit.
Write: **65** %
